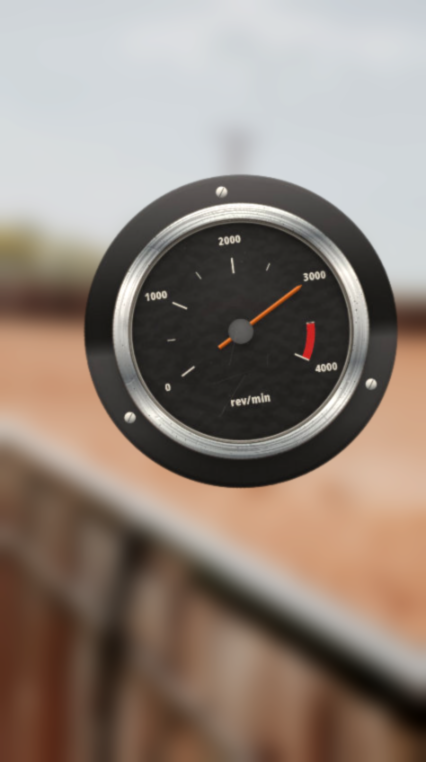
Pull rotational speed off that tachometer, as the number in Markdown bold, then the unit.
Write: **3000** rpm
